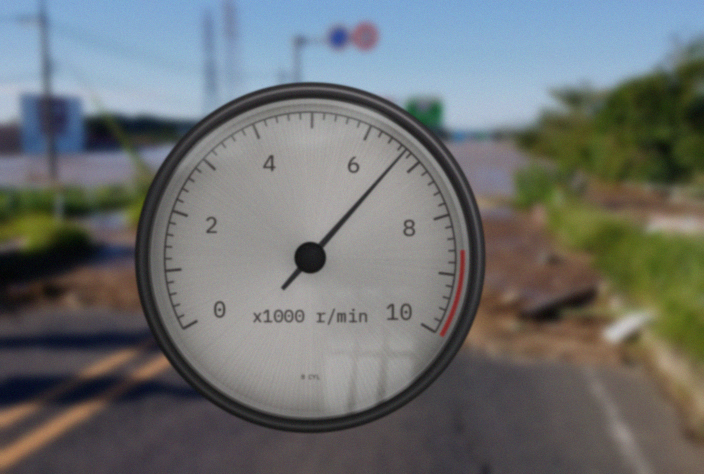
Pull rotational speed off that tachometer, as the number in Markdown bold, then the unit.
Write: **6700** rpm
